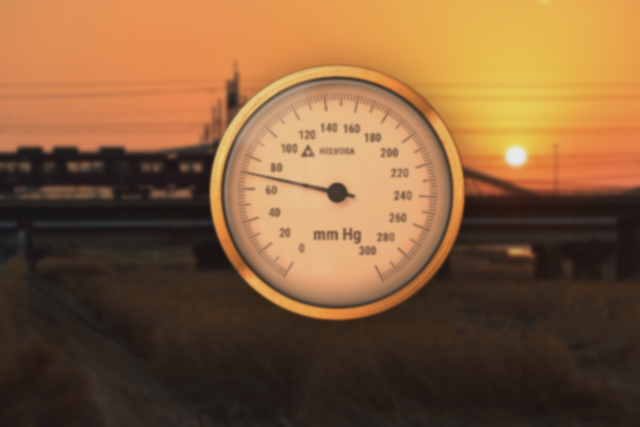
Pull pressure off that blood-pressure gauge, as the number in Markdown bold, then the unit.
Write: **70** mmHg
